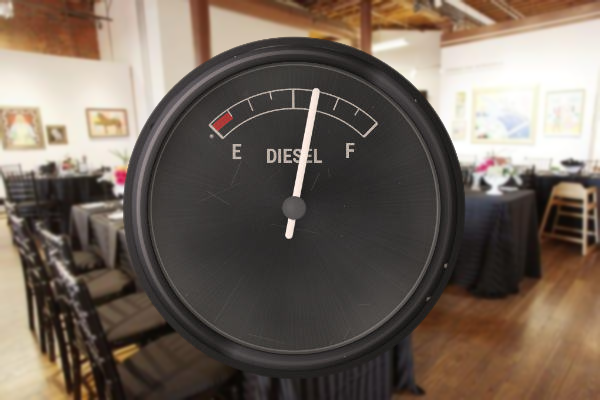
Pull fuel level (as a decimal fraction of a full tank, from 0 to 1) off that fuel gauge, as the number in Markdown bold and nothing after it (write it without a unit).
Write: **0.625**
